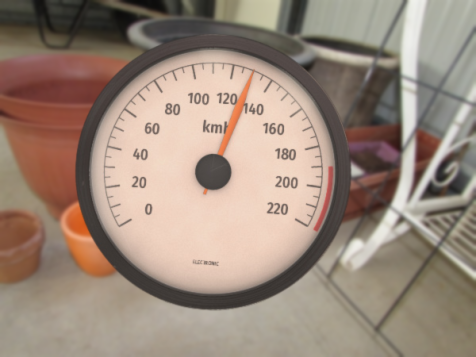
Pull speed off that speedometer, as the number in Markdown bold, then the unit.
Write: **130** km/h
